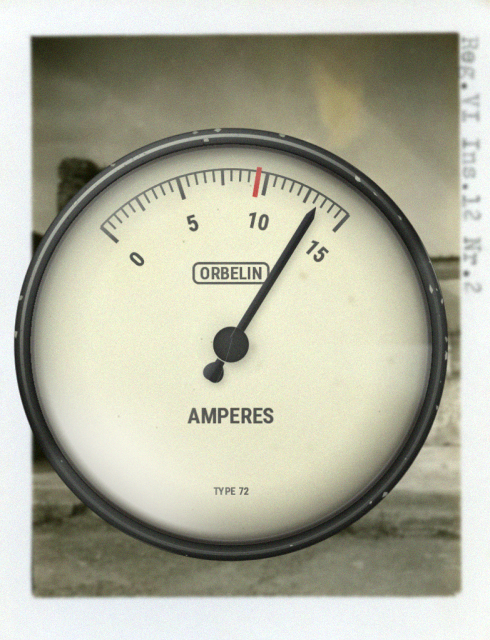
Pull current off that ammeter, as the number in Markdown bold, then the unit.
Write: **13.25** A
